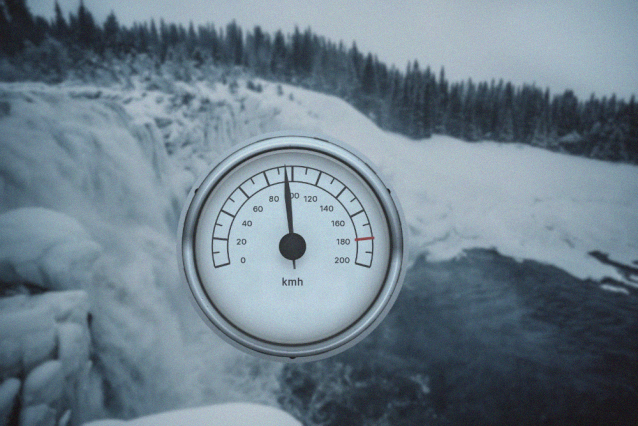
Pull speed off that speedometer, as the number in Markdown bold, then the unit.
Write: **95** km/h
